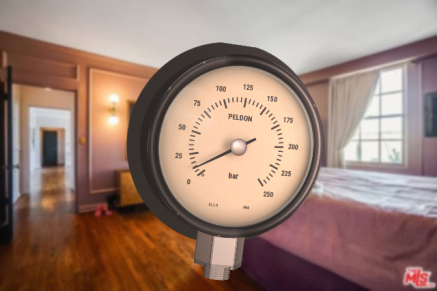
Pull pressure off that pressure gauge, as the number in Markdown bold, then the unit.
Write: **10** bar
